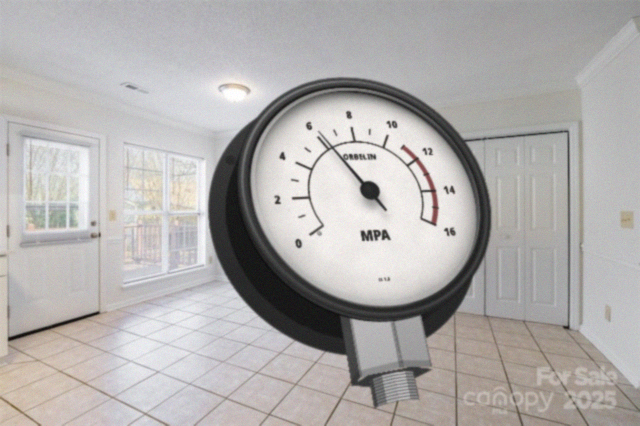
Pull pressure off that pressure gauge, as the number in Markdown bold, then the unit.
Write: **6** MPa
